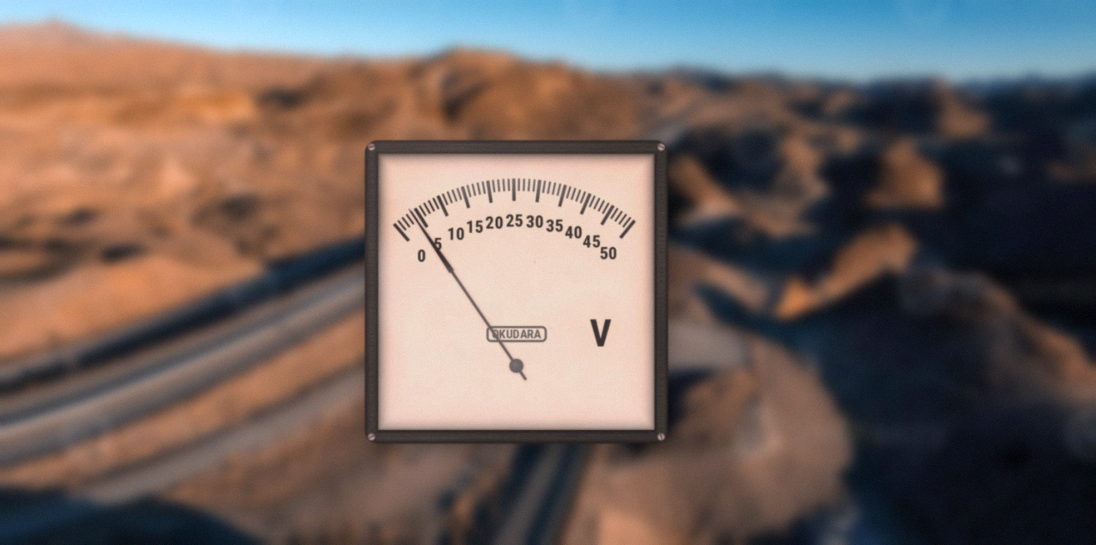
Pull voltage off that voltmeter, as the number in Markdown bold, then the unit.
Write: **4** V
